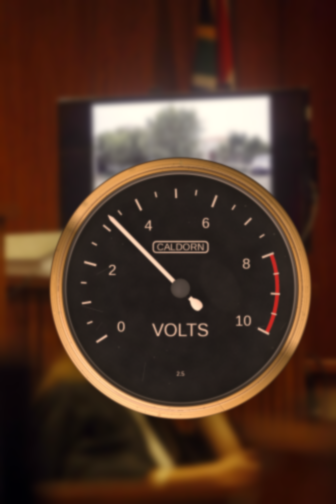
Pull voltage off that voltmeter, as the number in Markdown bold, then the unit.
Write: **3.25** V
